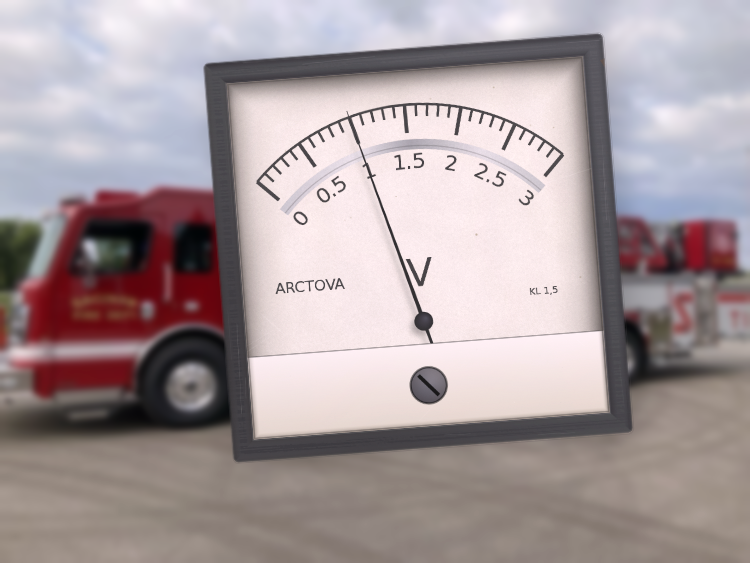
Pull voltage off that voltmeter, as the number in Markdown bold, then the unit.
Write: **1** V
